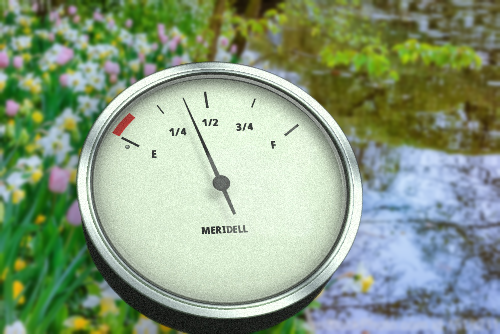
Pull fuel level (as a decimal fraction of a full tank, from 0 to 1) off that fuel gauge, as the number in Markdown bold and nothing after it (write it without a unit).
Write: **0.375**
